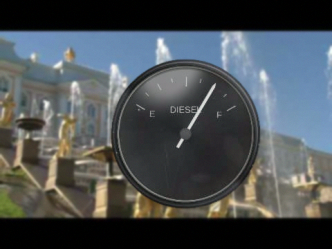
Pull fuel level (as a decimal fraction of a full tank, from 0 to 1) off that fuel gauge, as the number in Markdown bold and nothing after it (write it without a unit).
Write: **0.75**
